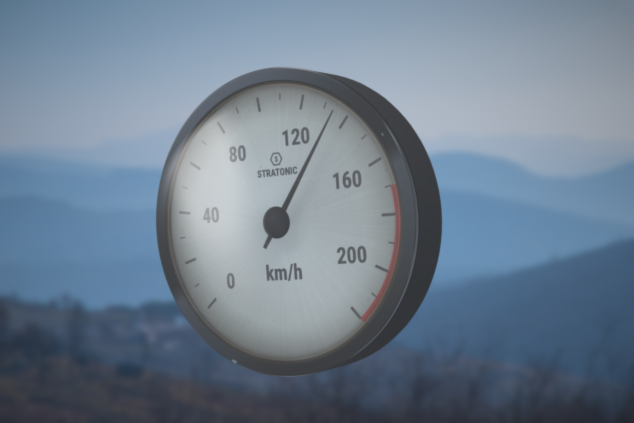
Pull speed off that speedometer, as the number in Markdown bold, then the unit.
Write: **135** km/h
